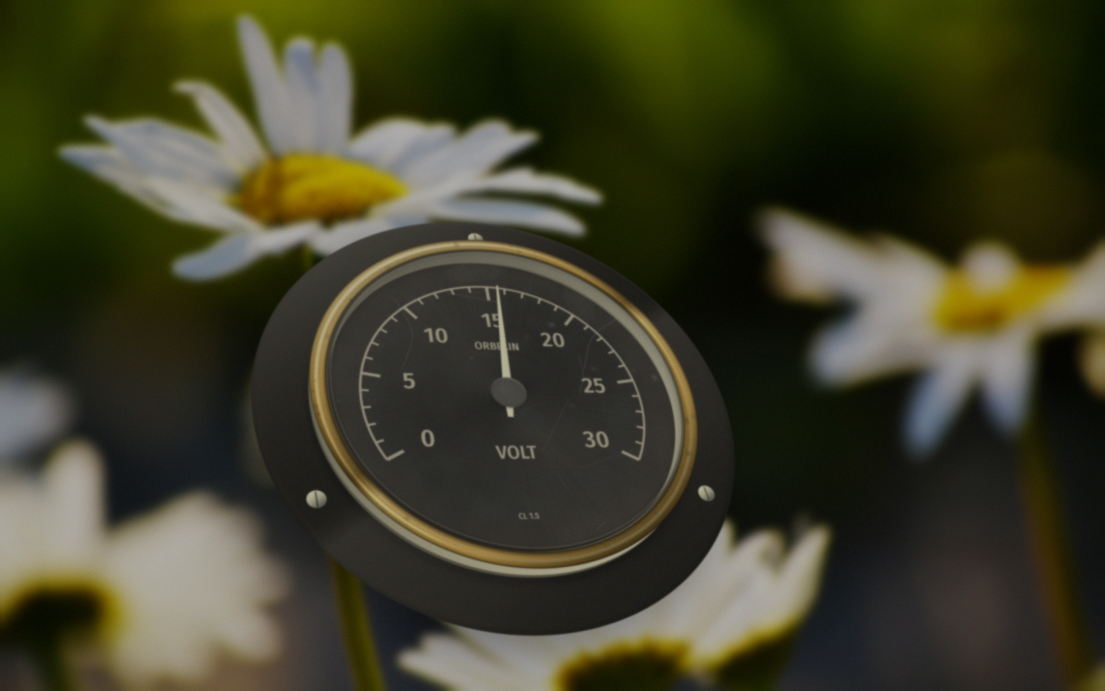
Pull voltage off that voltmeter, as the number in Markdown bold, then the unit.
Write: **15.5** V
